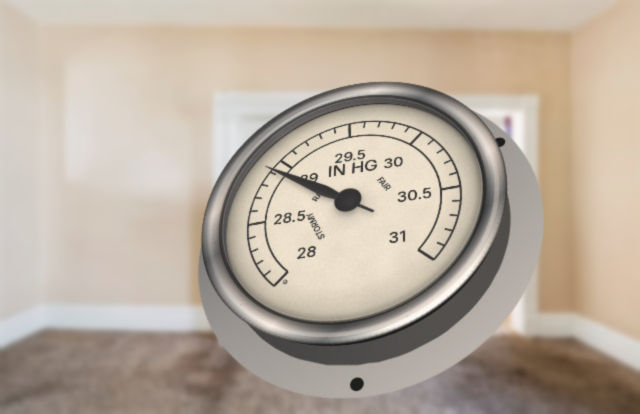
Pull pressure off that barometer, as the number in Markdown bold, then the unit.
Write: **28.9** inHg
